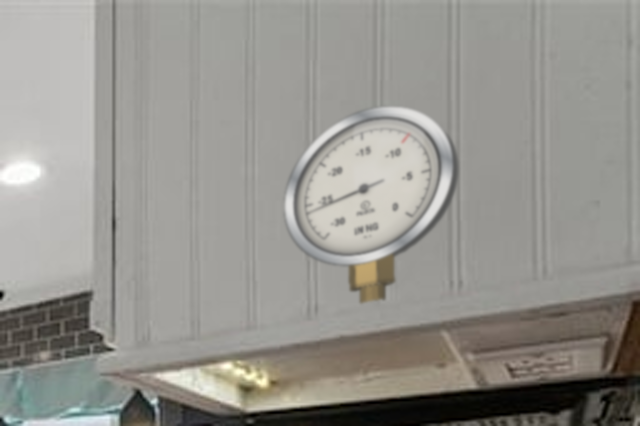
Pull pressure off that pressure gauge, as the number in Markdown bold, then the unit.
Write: **-26** inHg
